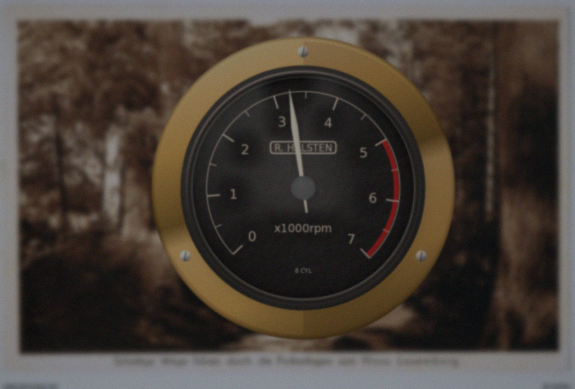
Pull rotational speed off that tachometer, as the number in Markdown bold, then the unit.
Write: **3250** rpm
